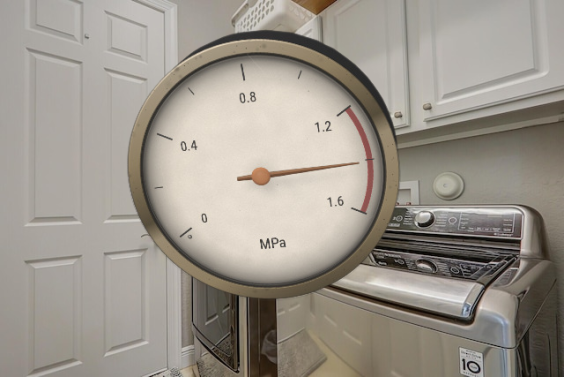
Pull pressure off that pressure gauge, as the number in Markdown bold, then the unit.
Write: **1.4** MPa
